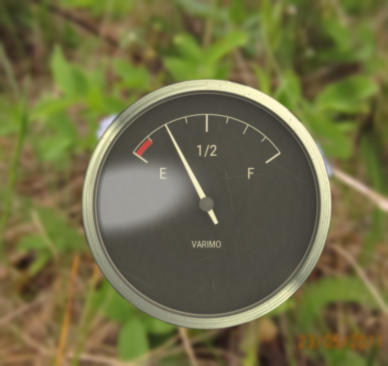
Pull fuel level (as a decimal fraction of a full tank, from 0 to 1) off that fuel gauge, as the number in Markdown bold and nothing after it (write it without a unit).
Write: **0.25**
